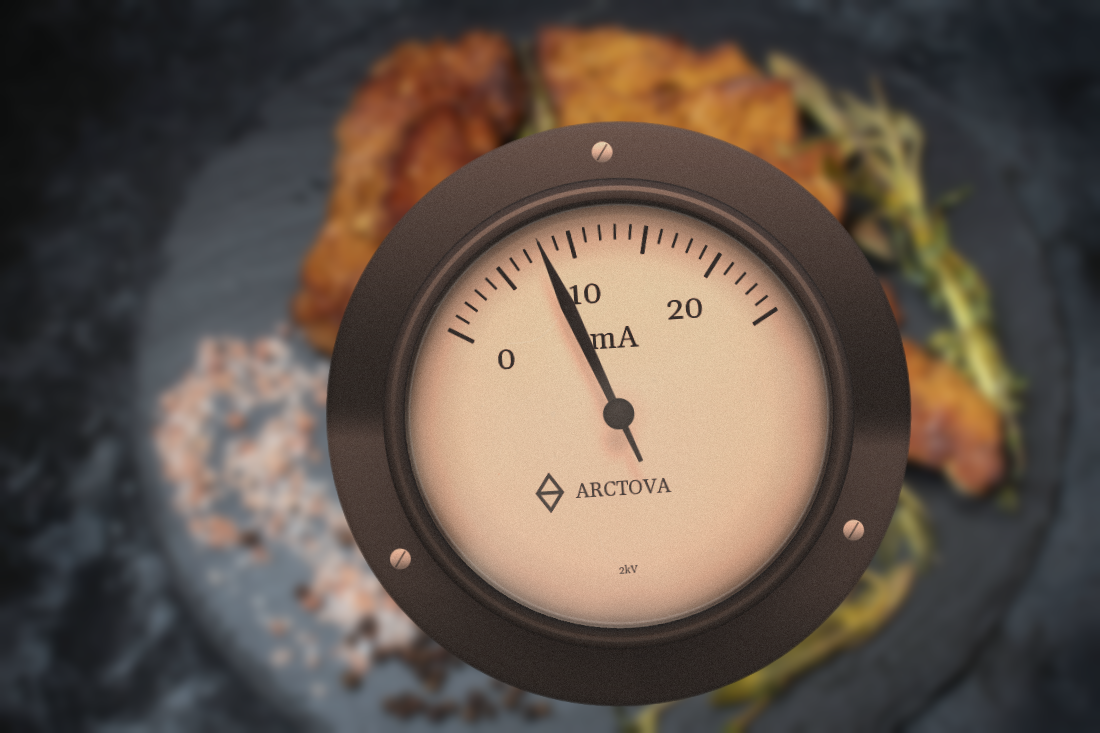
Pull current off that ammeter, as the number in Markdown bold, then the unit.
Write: **8** mA
